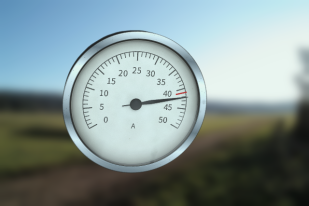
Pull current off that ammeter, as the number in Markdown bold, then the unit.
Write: **42** A
